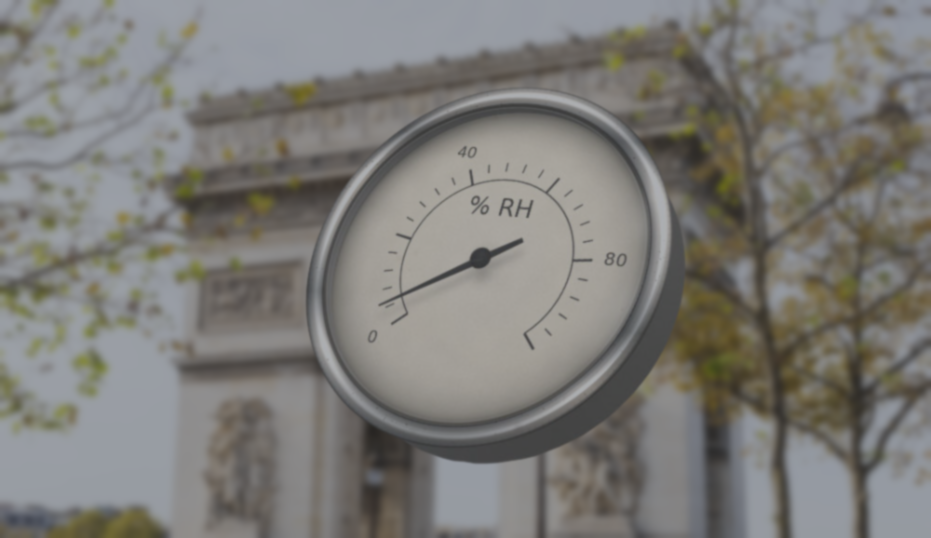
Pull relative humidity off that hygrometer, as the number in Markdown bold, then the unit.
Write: **4** %
